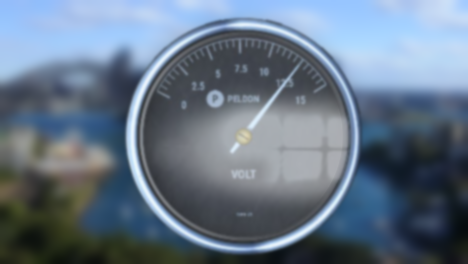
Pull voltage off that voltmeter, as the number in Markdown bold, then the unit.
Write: **12.5** V
